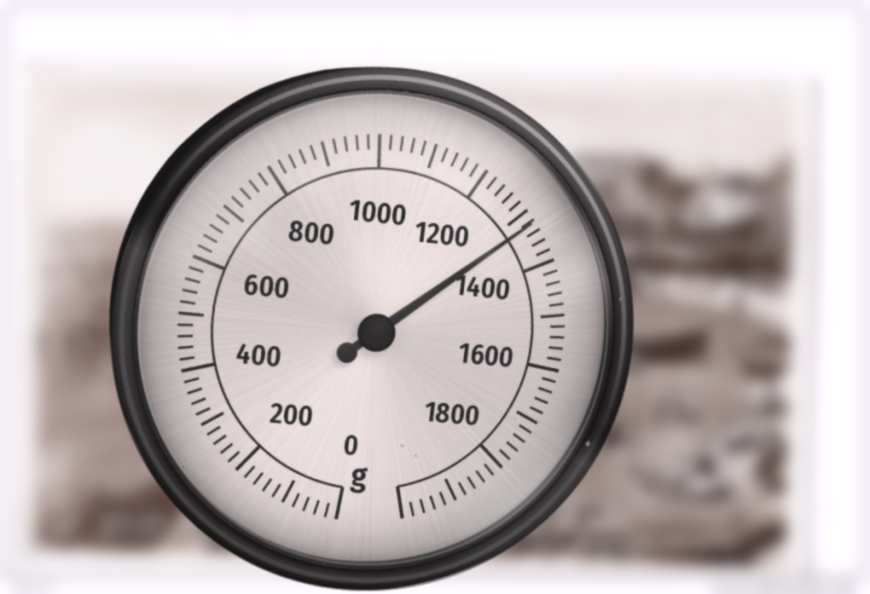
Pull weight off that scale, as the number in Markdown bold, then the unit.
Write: **1320** g
